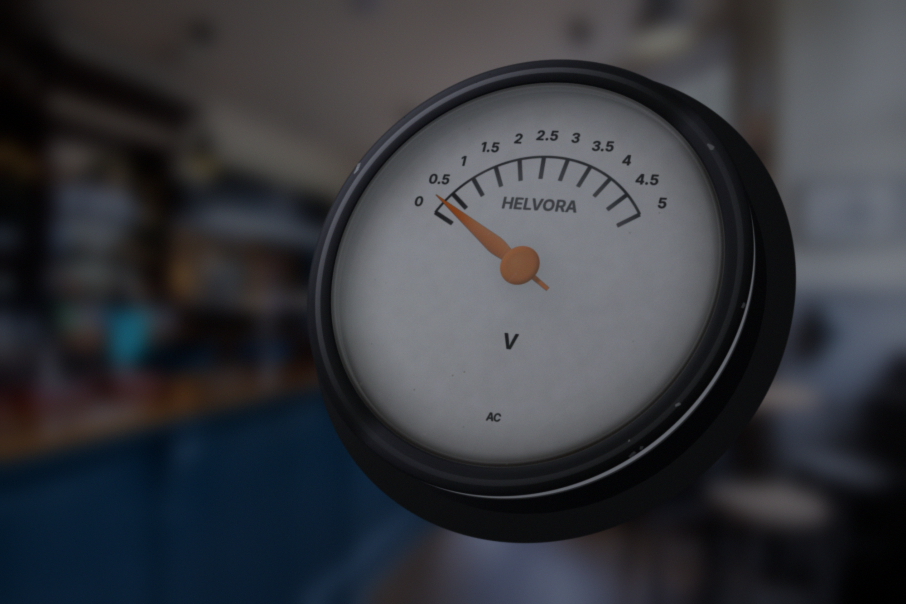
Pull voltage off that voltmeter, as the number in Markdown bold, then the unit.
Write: **0.25** V
